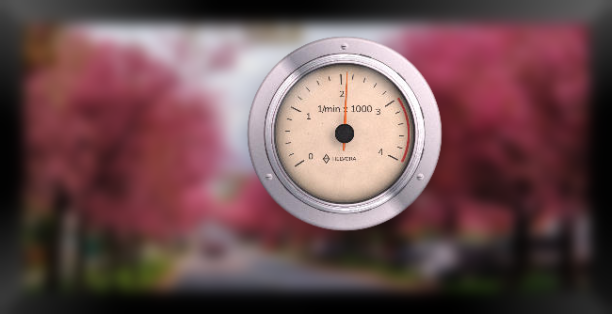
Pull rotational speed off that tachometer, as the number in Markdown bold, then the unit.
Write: **2100** rpm
